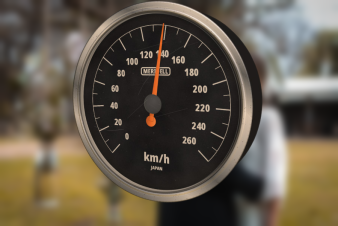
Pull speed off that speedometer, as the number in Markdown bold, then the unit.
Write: **140** km/h
